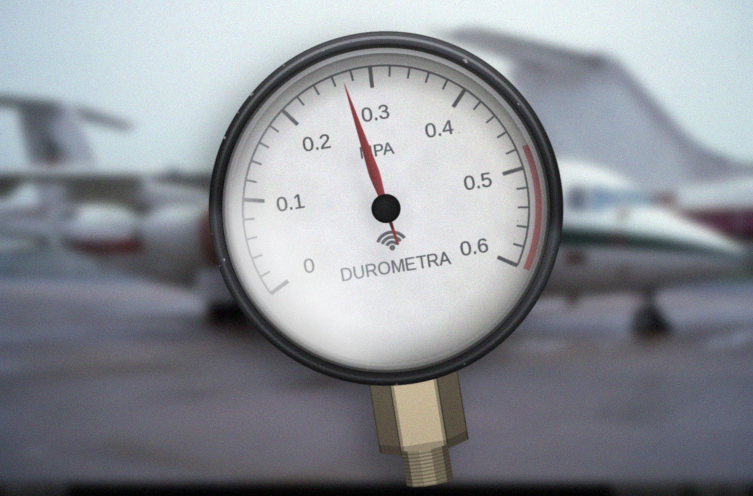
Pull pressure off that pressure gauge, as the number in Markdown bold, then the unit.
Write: **0.27** MPa
